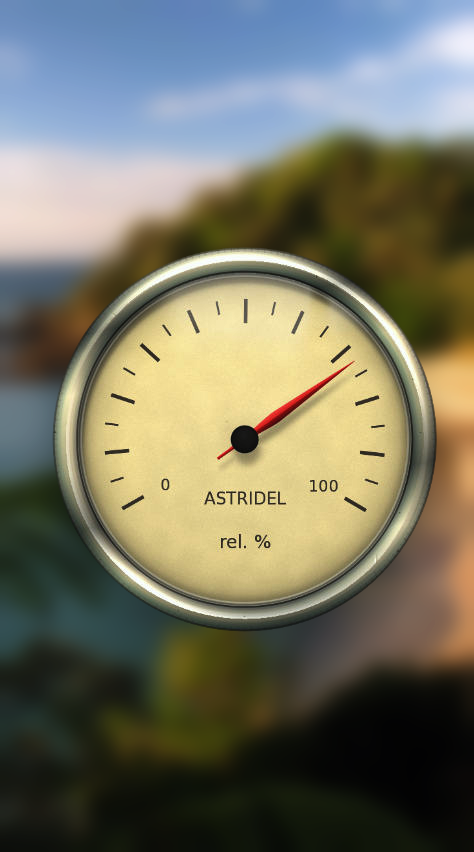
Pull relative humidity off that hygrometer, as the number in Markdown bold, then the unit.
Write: **72.5** %
